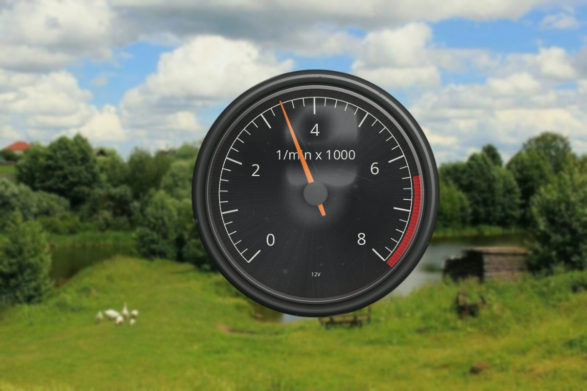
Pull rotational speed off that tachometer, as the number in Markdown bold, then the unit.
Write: **3400** rpm
